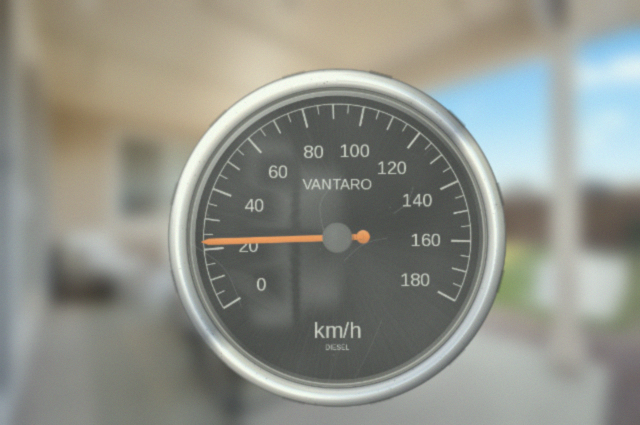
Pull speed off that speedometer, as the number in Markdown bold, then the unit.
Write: **22.5** km/h
